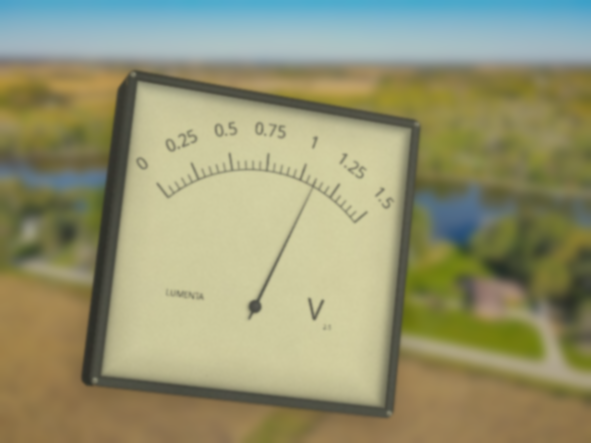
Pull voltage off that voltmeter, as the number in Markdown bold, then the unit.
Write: **1.1** V
